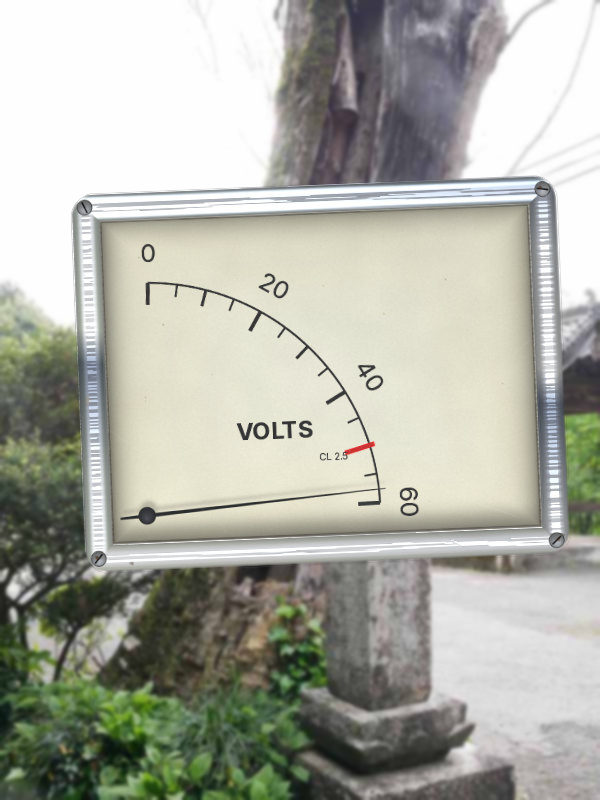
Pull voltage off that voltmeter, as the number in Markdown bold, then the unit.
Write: **57.5** V
